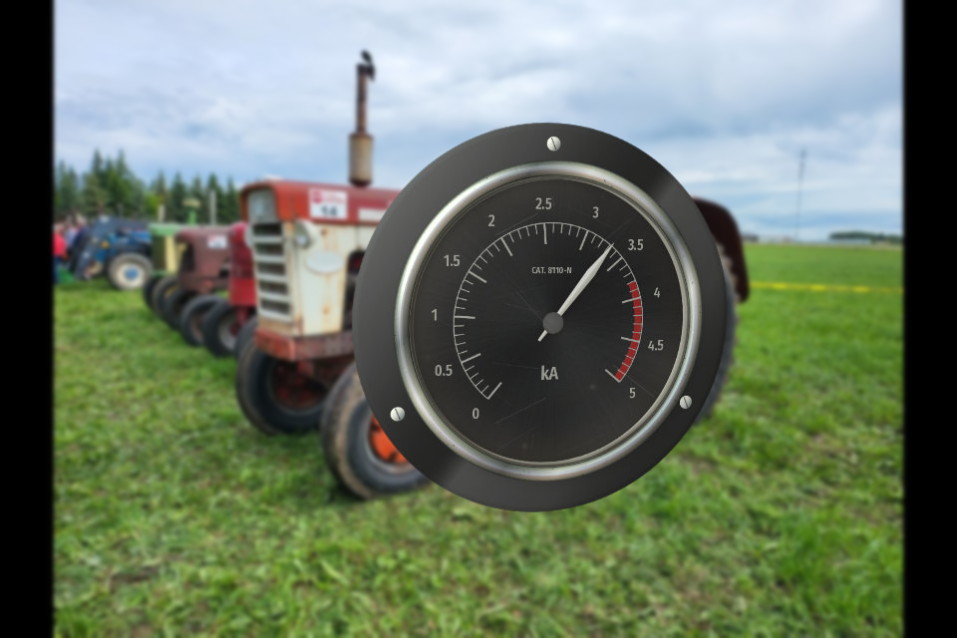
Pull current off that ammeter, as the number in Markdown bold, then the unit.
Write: **3.3** kA
